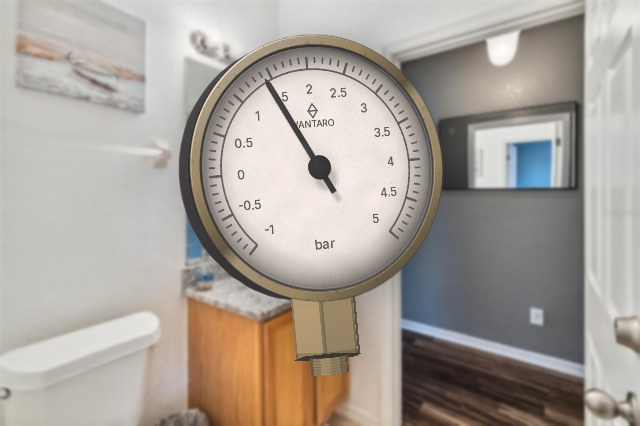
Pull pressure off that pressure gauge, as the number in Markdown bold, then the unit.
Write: **1.4** bar
